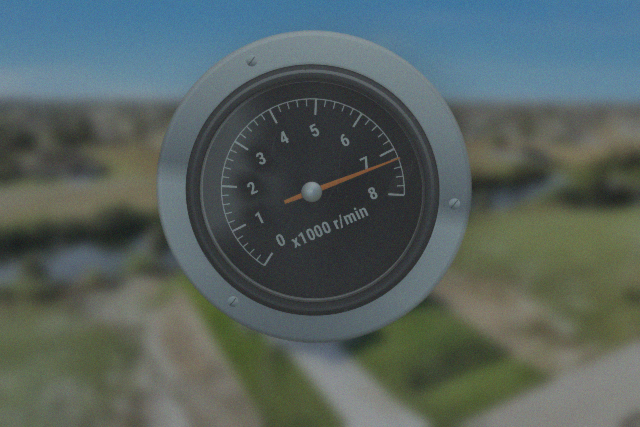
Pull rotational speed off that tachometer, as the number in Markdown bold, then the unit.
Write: **7200** rpm
